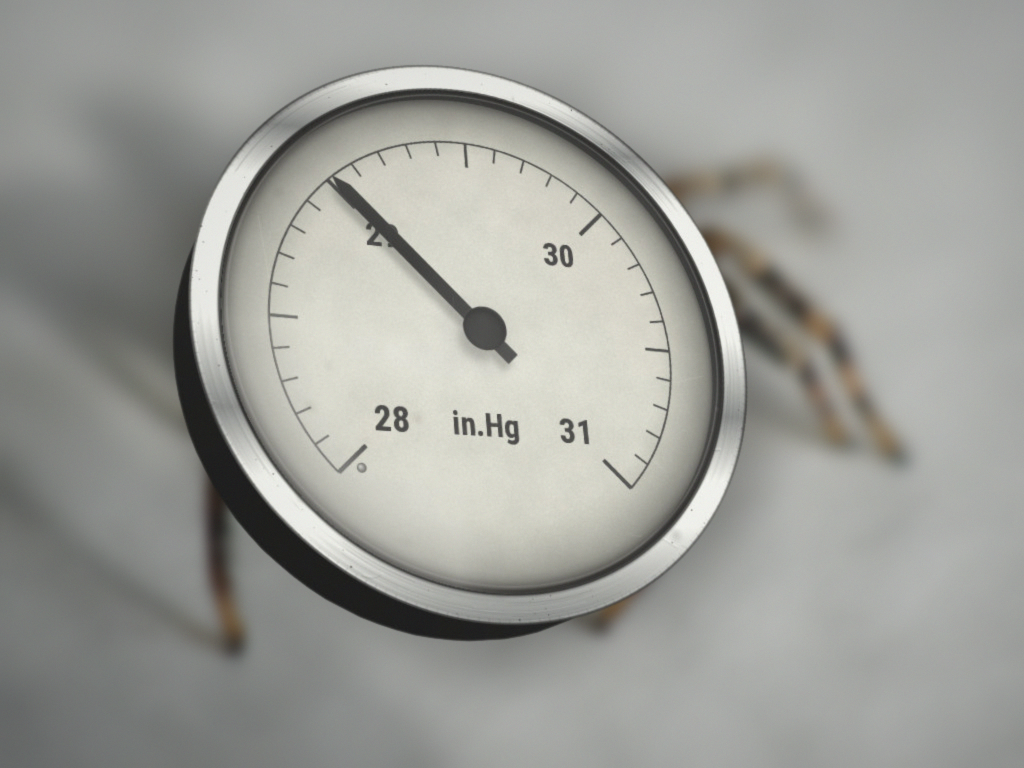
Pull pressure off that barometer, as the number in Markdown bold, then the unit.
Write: **29** inHg
